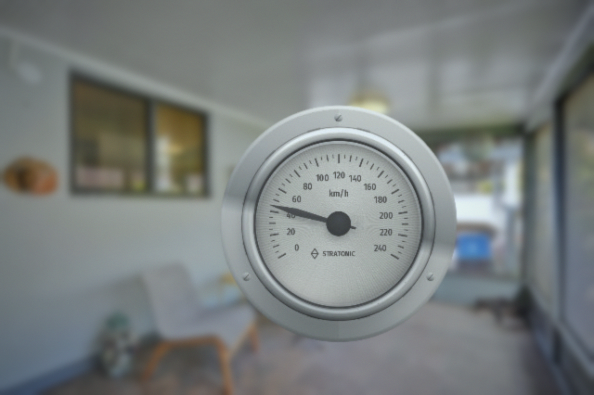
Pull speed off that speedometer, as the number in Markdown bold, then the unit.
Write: **45** km/h
